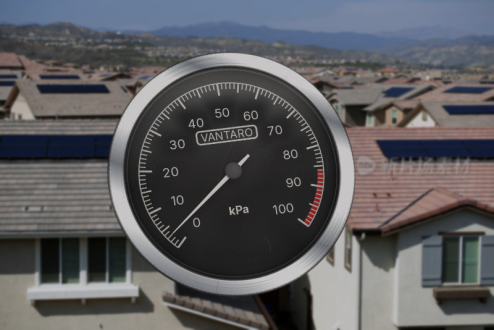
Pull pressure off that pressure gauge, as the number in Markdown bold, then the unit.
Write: **3** kPa
